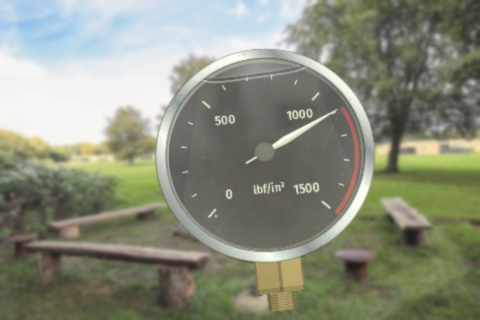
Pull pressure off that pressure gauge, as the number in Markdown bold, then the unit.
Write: **1100** psi
